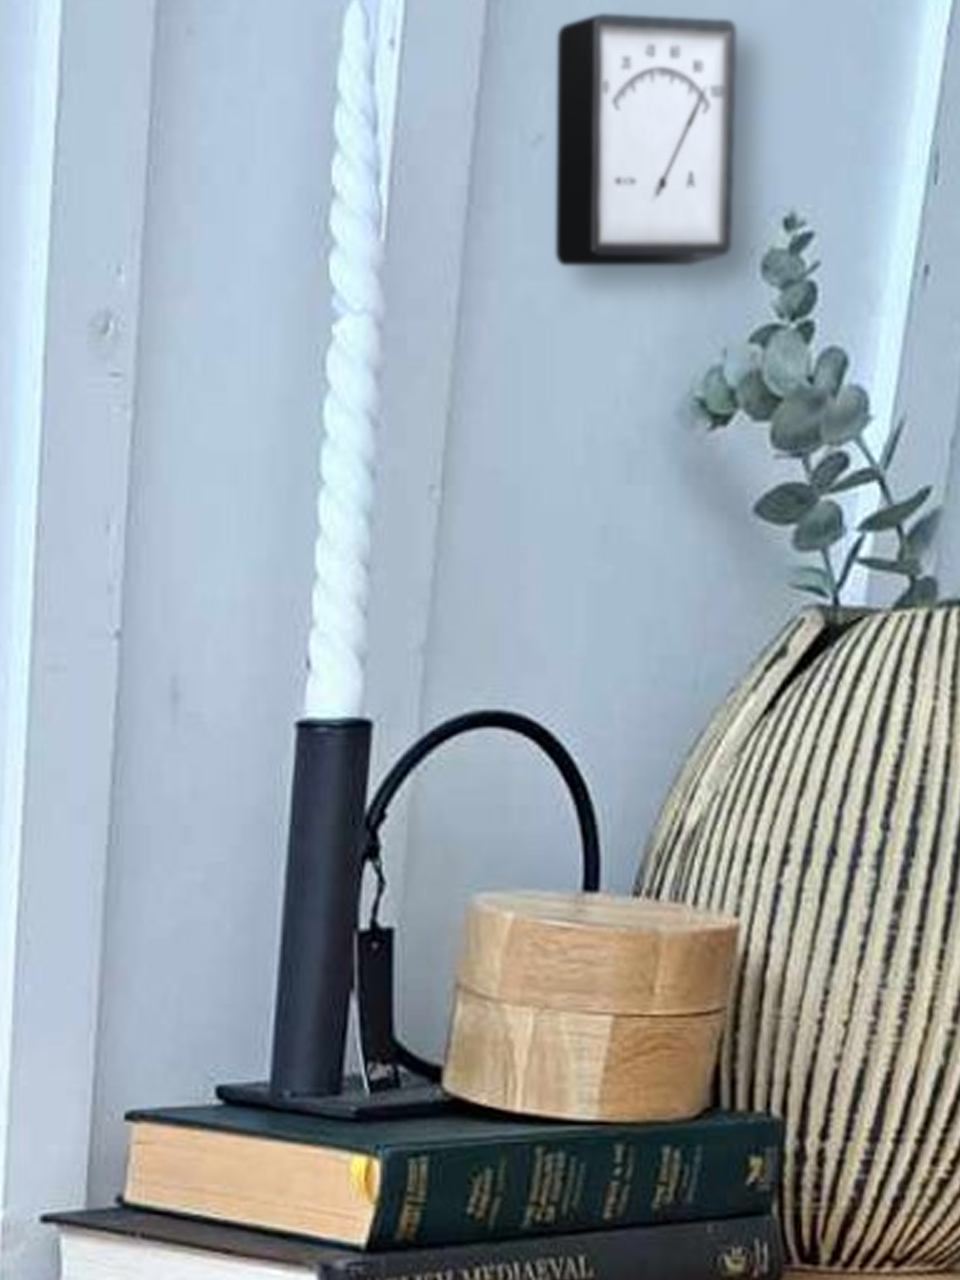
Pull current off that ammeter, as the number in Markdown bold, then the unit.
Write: **90** A
